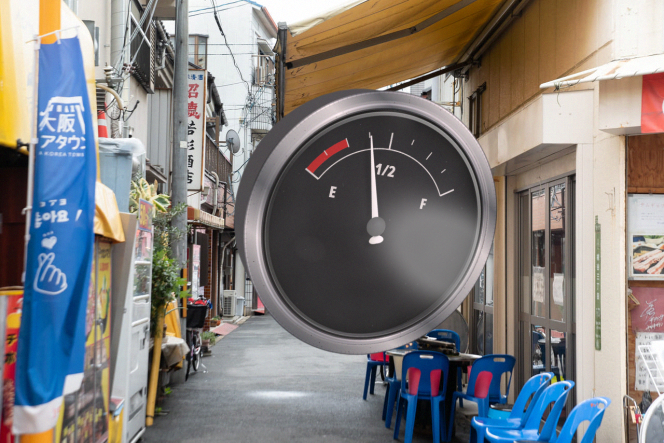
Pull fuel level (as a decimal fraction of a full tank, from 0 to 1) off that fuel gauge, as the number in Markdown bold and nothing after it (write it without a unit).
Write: **0.375**
